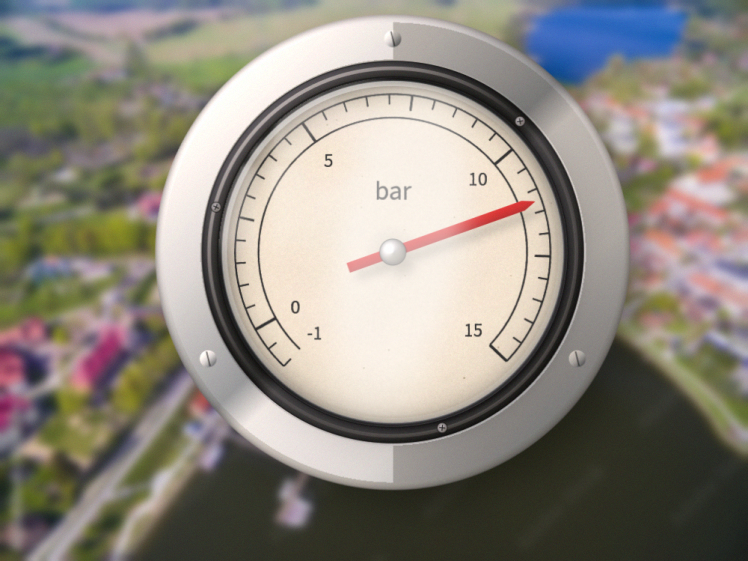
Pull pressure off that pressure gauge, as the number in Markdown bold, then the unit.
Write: **11.25** bar
